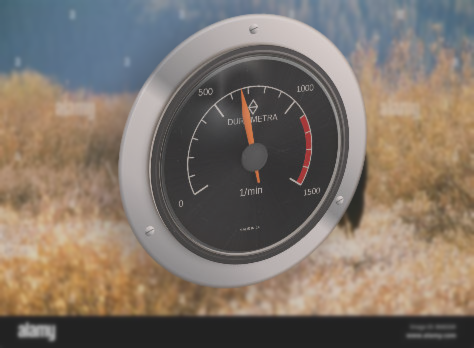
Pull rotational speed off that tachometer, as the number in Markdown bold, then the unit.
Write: **650** rpm
